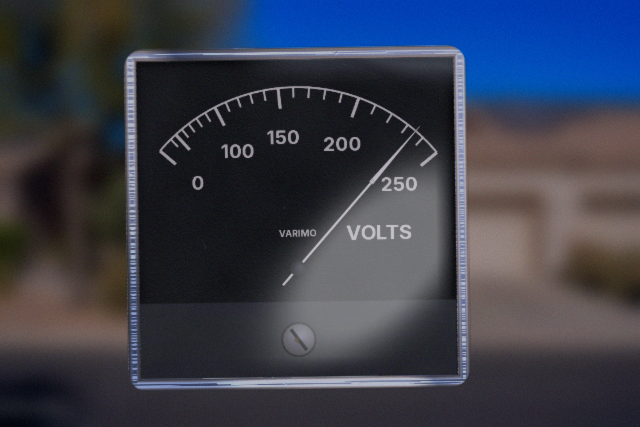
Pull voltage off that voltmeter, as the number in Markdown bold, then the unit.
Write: **235** V
